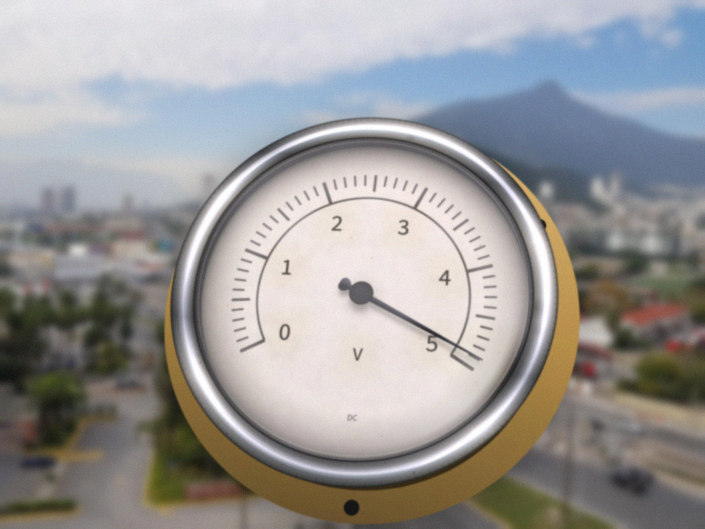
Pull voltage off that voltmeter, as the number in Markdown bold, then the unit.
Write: **4.9** V
